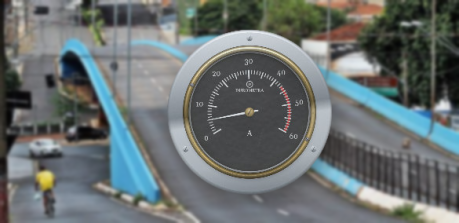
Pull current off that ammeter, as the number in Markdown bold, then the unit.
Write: **5** A
